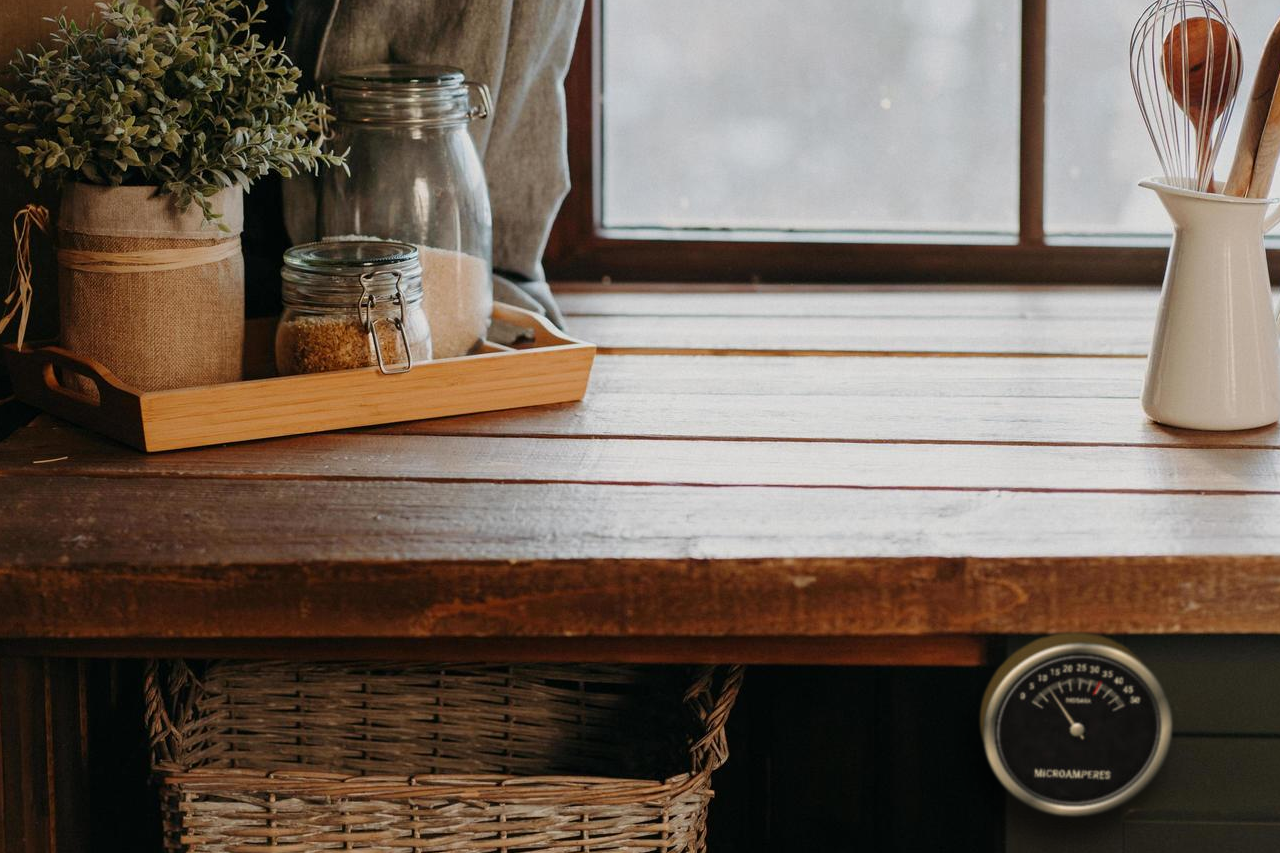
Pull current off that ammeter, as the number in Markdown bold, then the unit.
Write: **10** µA
